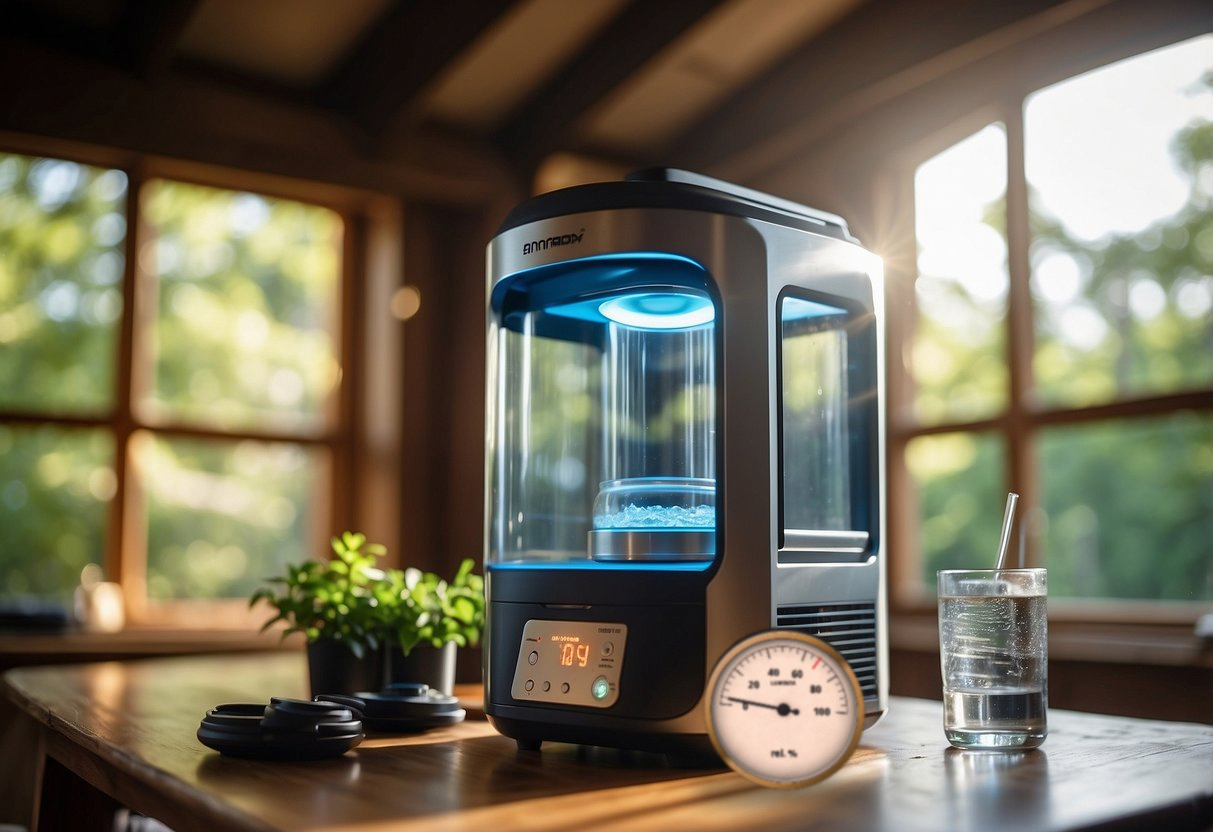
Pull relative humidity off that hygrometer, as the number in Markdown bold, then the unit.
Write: **4** %
